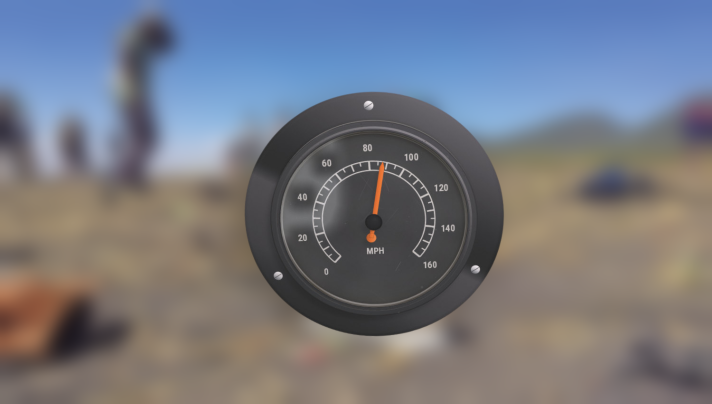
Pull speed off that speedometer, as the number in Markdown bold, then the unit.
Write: **87.5** mph
